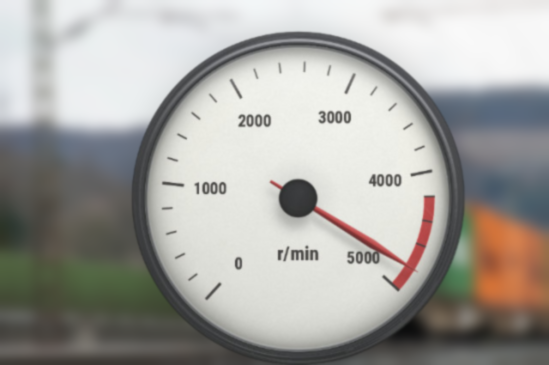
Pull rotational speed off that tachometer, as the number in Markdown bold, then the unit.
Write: **4800** rpm
